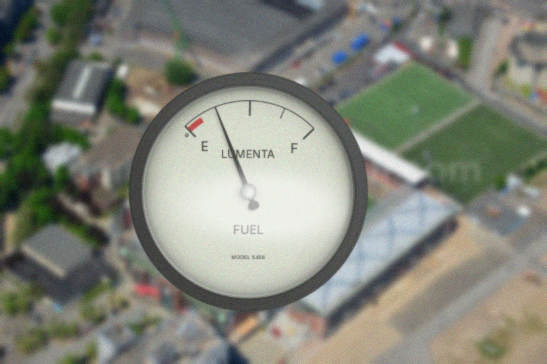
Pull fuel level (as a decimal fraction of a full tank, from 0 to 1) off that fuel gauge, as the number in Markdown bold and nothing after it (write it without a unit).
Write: **0.25**
